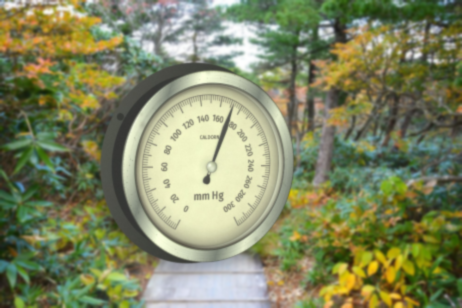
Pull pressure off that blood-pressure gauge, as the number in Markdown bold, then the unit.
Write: **170** mmHg
